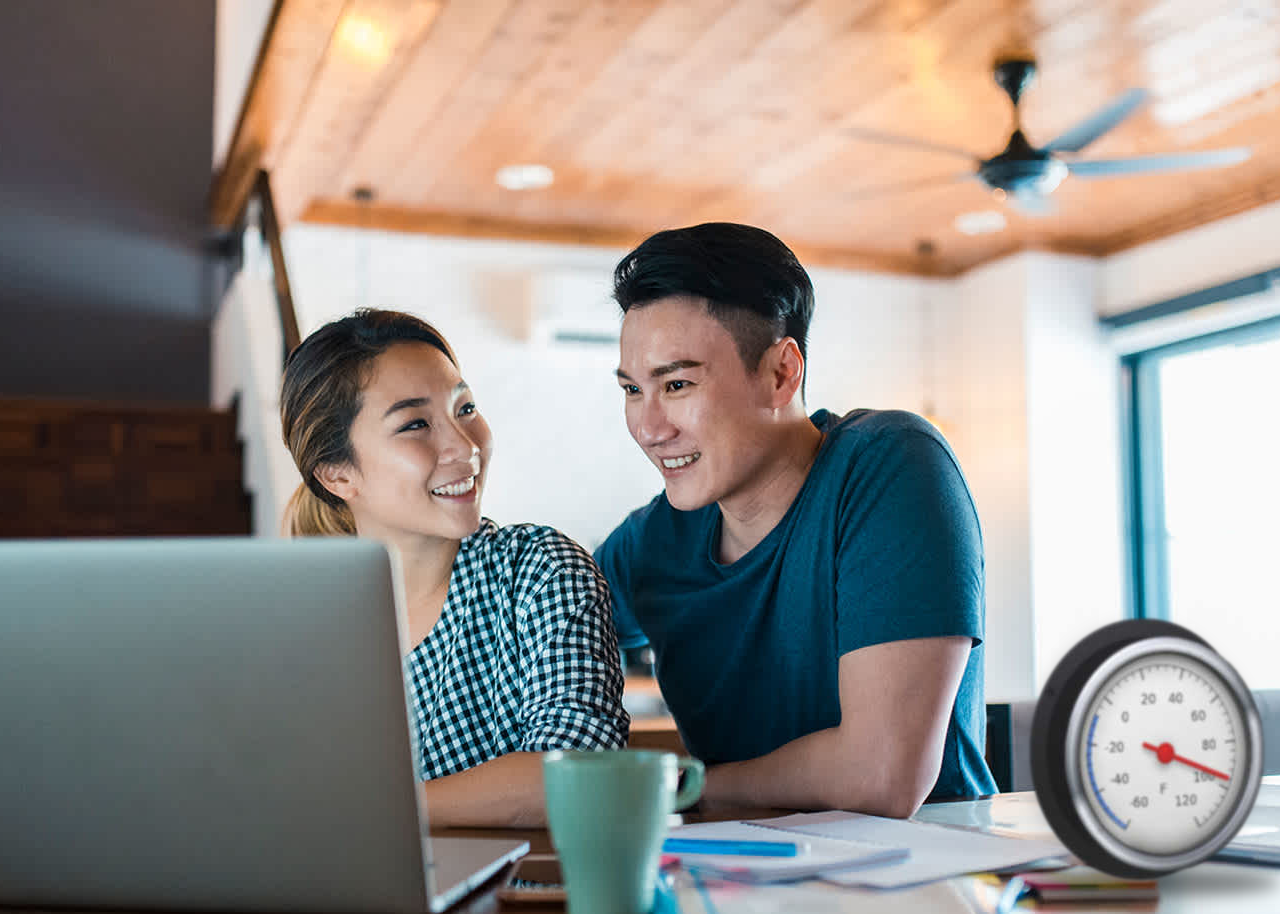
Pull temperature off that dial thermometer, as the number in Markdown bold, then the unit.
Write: **96** °F
